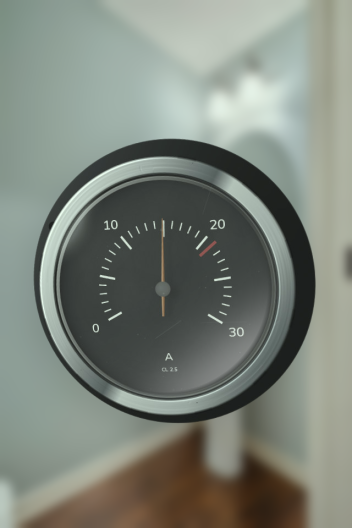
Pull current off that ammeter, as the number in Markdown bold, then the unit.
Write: **15** A
